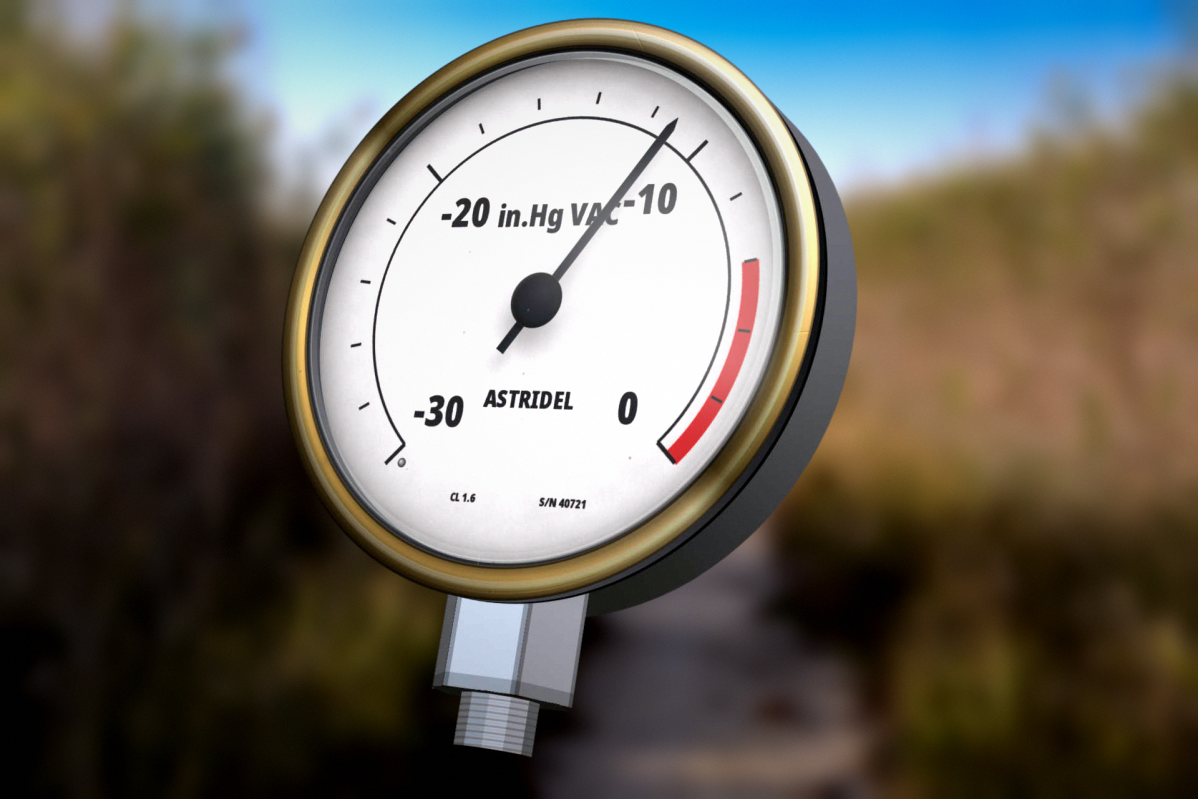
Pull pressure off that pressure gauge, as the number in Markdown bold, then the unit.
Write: **-11** inHg
